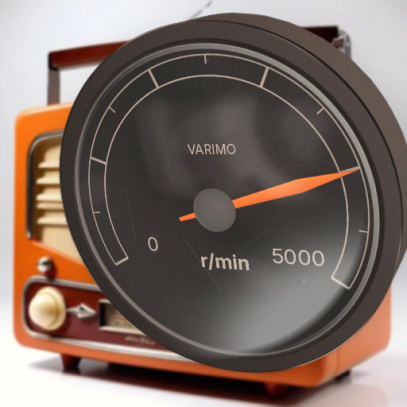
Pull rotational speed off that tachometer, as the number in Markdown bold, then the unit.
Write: **4000** rpm
